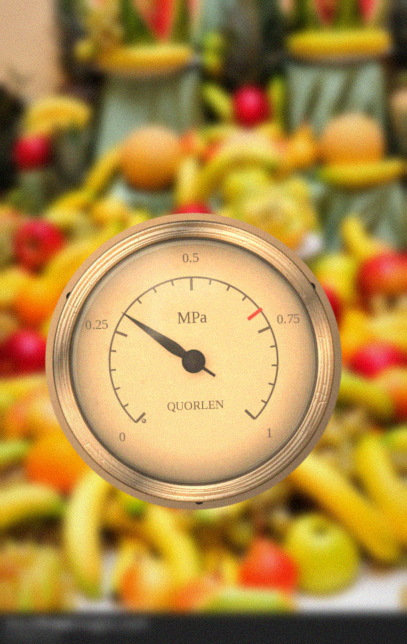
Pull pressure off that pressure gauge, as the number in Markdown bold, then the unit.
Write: **0.3** MPa
